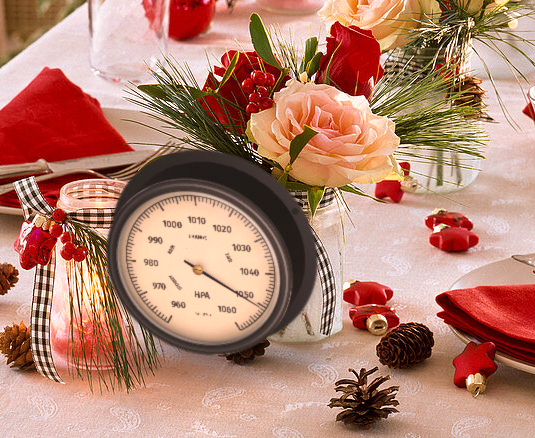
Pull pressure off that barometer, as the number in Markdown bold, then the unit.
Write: **1050** hPa
